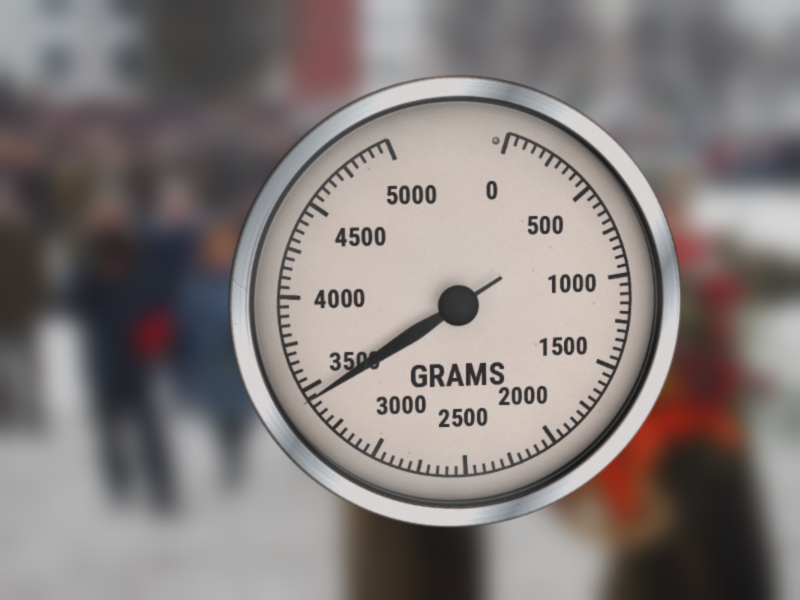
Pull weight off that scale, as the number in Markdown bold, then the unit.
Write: **3450** g
